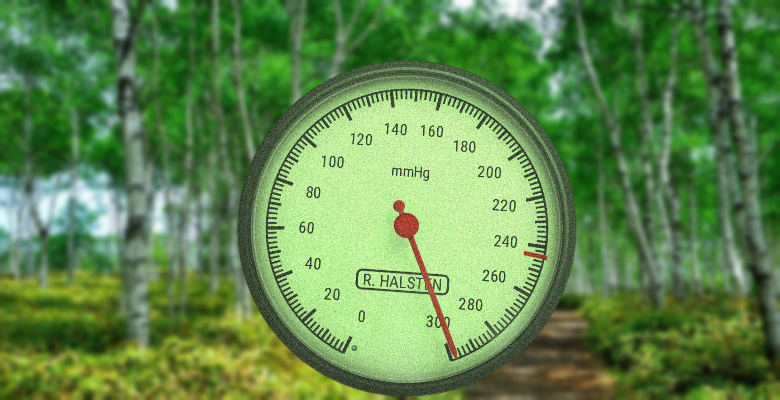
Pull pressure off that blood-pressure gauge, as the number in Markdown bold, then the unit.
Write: **298** mmHg
